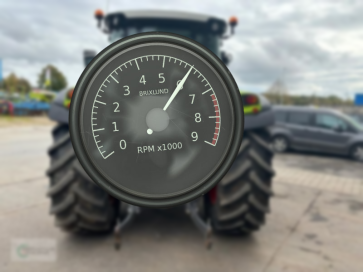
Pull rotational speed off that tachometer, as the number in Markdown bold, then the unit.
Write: **6000** rpm
